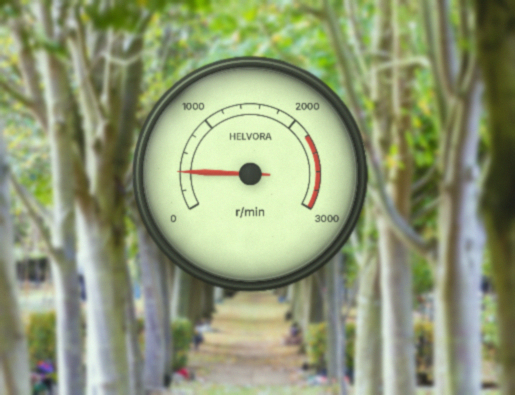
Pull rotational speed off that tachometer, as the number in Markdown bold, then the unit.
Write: **400** rpm
